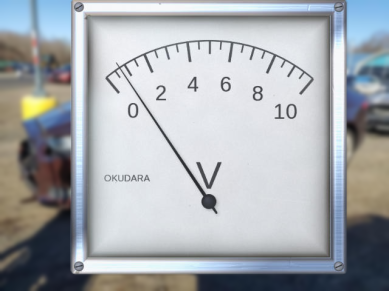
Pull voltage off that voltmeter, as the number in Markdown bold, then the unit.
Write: **0.75** V
